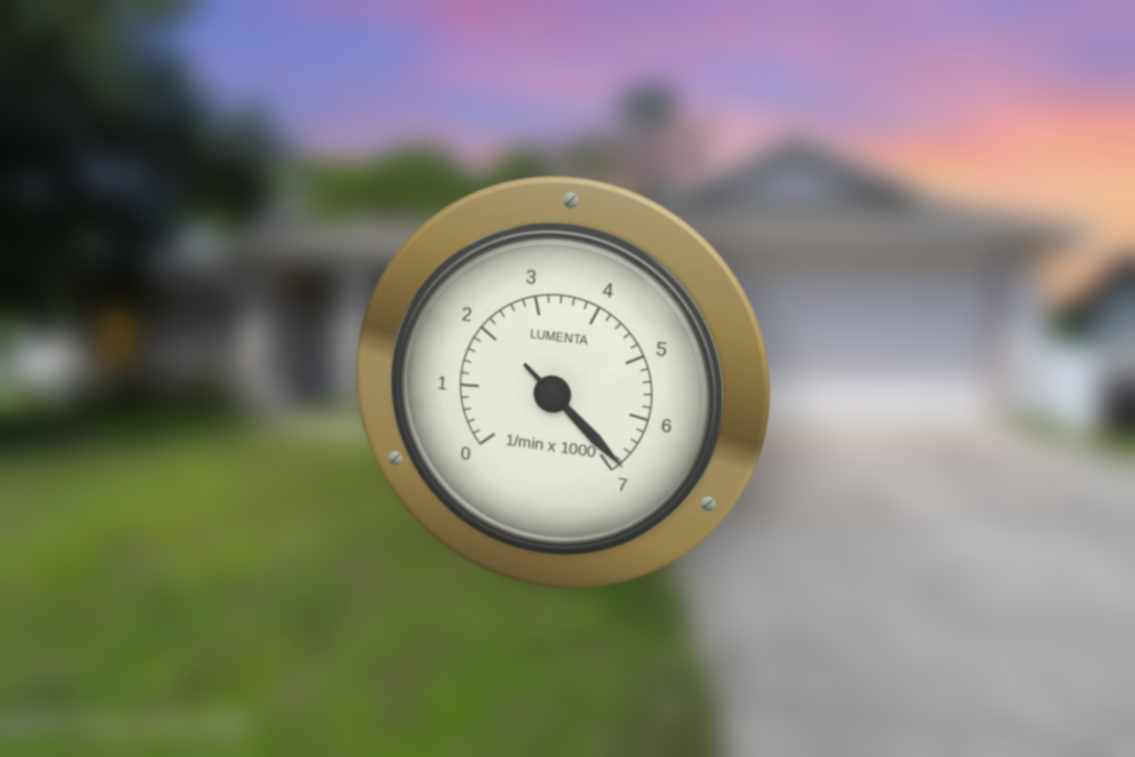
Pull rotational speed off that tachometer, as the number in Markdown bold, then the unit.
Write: **6800** rpm
